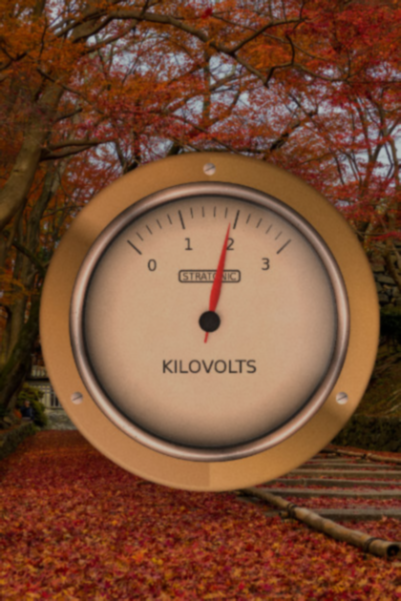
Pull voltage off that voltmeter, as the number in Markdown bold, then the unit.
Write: **1.9** kV
